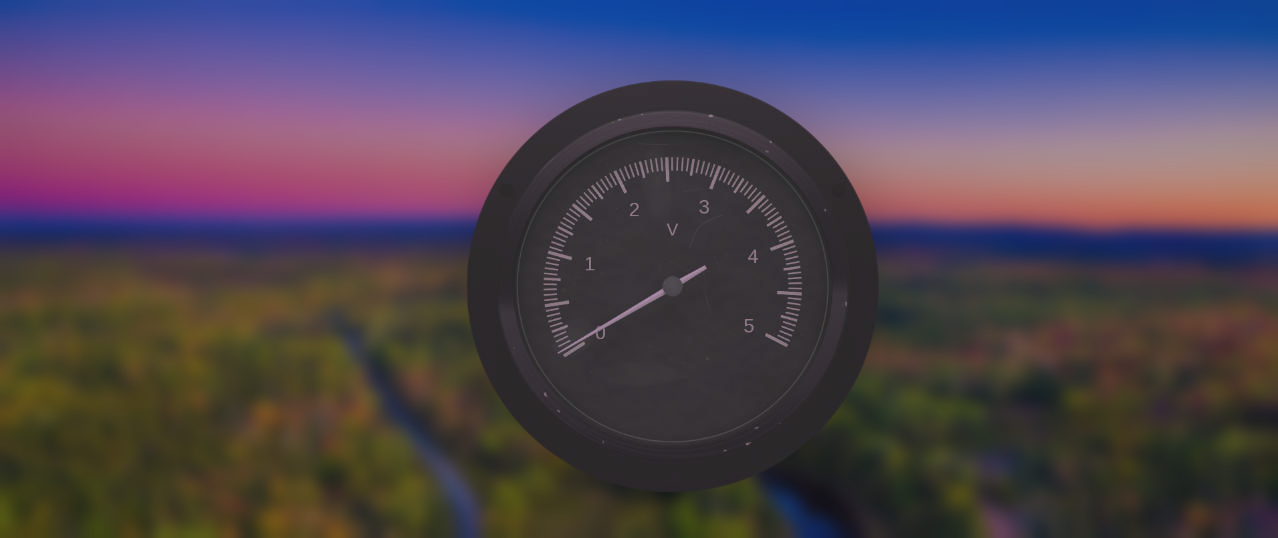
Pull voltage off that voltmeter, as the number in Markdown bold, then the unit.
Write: **0.05** V
